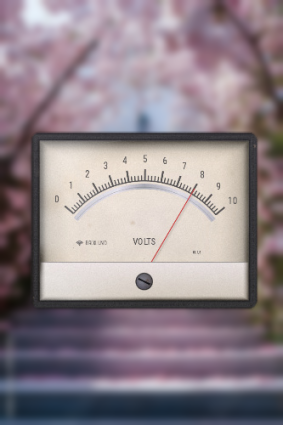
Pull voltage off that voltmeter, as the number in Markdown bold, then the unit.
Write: **8** V
